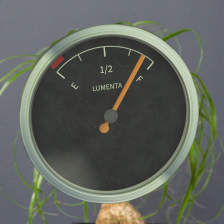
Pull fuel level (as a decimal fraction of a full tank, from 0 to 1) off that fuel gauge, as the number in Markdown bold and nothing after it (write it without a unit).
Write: **0.875**
